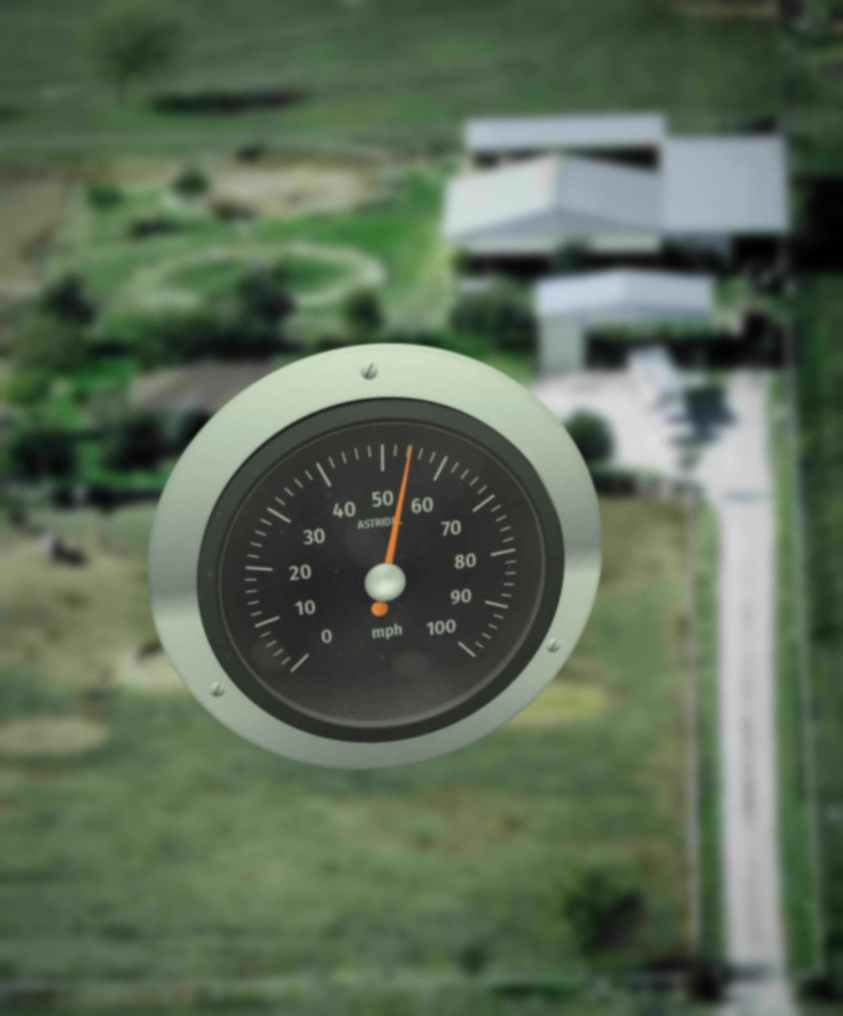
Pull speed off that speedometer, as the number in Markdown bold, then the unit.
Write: **54** mph
